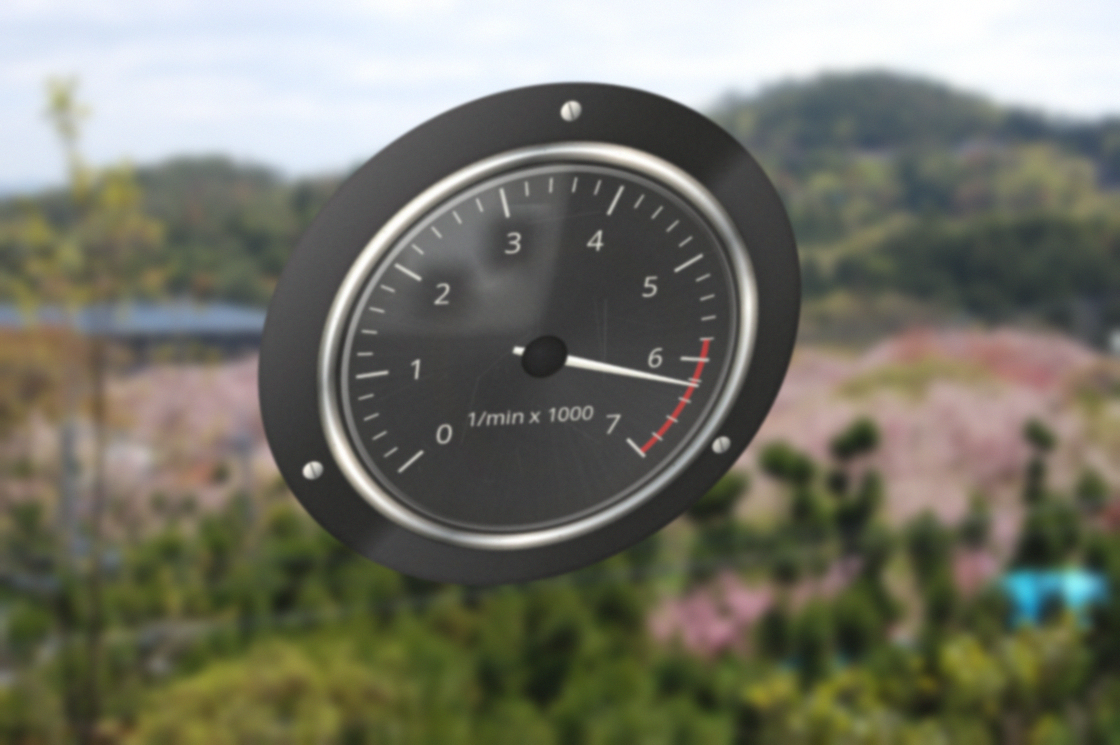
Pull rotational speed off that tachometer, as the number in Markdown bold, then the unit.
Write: **6200** rpm
